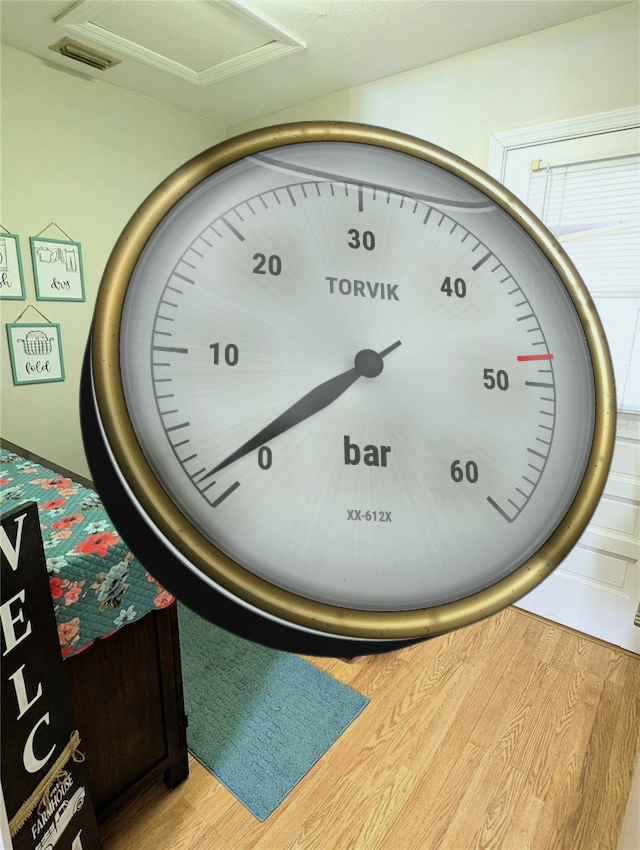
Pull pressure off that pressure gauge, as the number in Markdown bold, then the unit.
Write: **1.5** bar
